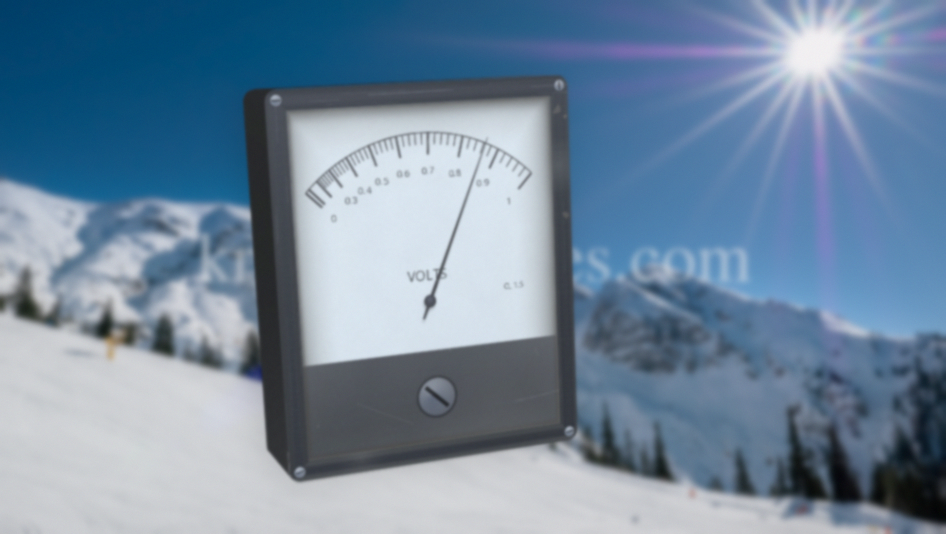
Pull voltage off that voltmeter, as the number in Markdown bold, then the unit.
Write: **0.86** V
